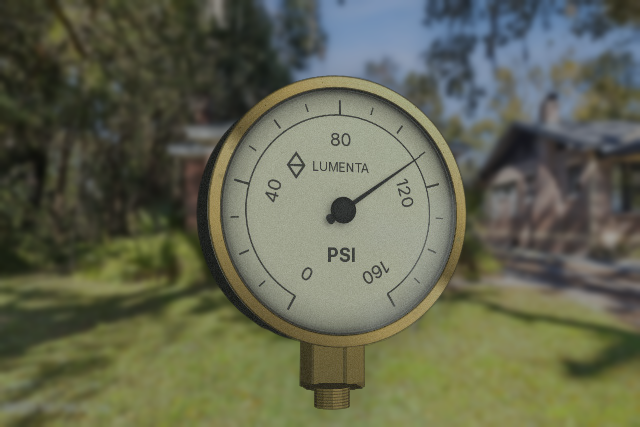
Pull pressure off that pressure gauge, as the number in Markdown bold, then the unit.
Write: **110** psi
